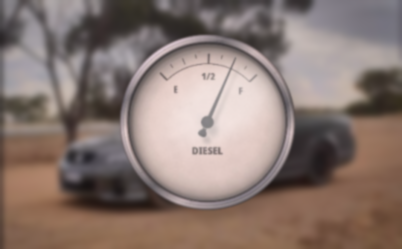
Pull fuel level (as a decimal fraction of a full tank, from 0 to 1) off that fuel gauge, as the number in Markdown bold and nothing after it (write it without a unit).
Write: **0.75**
